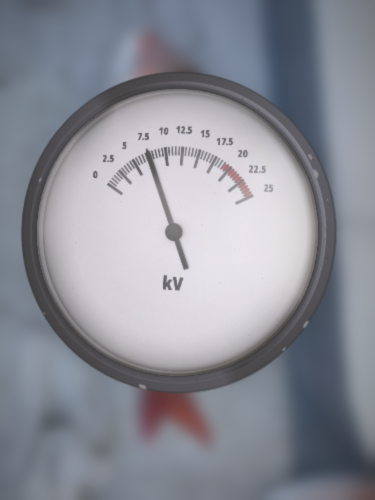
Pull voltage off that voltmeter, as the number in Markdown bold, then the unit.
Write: **7.5** kV
